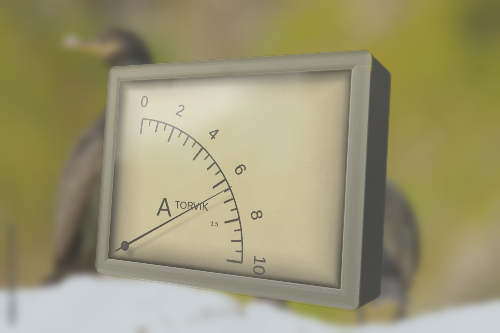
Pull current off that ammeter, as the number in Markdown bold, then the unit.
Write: **6.5** A
